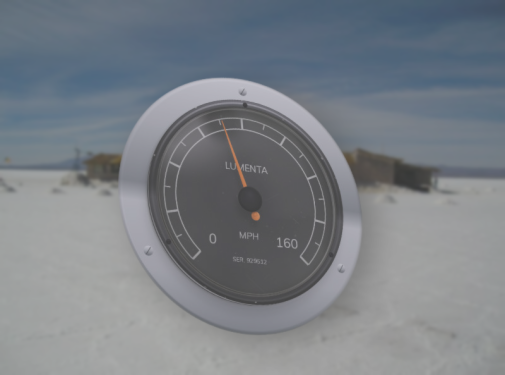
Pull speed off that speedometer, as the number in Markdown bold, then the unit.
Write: **70** mph
